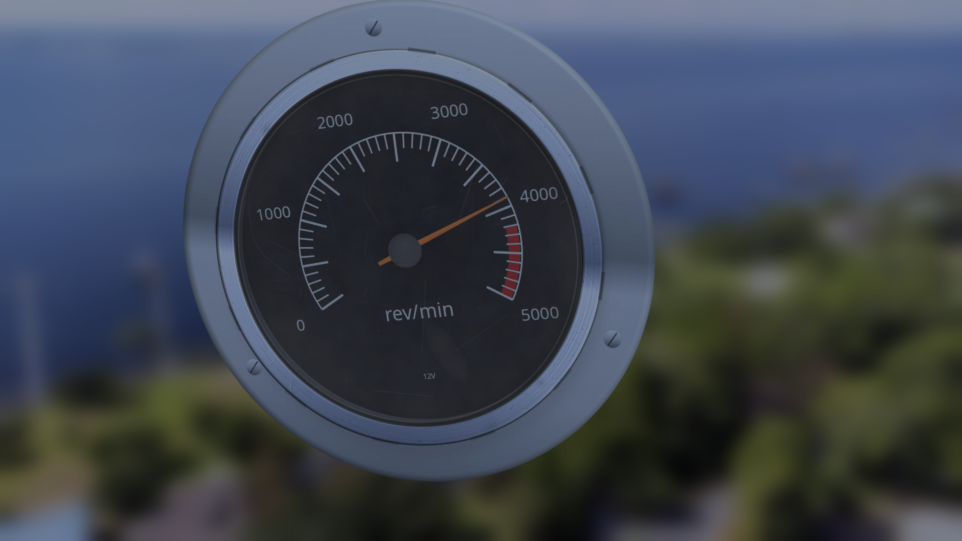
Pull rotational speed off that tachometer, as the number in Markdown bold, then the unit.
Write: **3900** rpm
